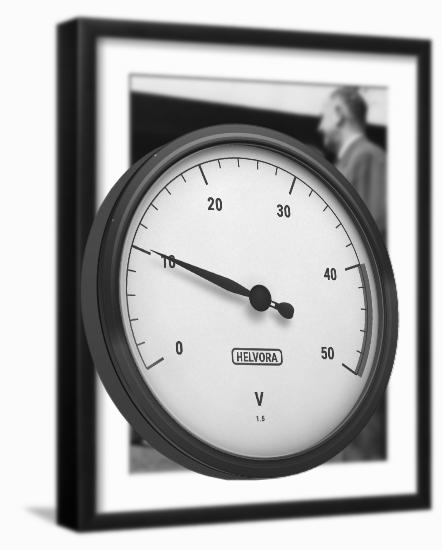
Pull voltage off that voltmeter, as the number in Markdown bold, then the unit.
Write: **10** V
